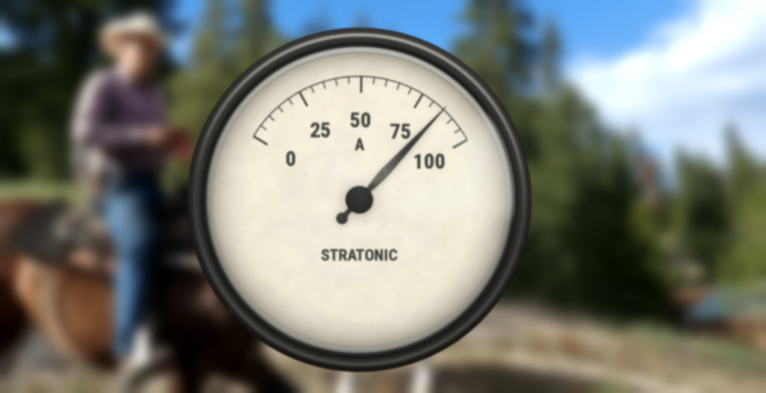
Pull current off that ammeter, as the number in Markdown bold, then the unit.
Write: **85** A
